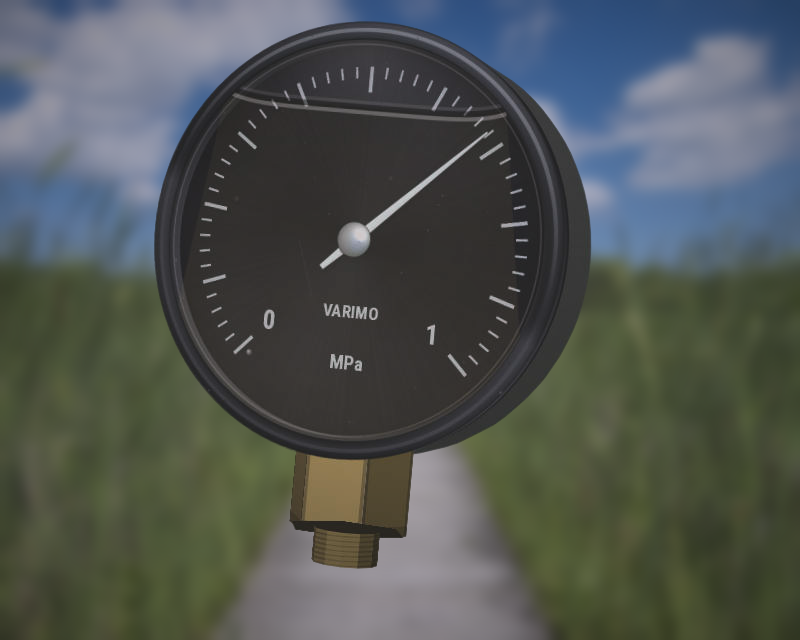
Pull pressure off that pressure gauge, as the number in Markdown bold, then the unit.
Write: **0.68** MPa
